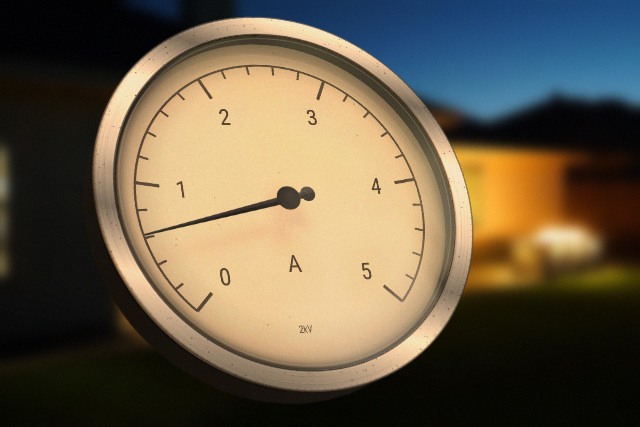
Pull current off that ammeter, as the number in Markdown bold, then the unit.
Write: **0.6** A
